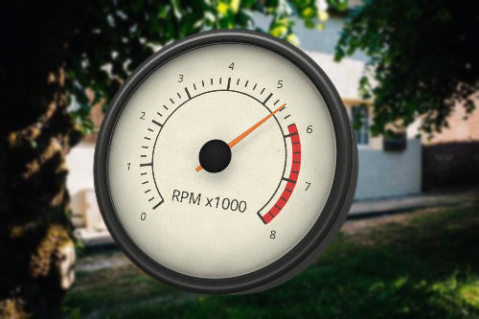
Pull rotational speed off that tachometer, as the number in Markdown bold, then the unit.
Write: **5400** rpm
